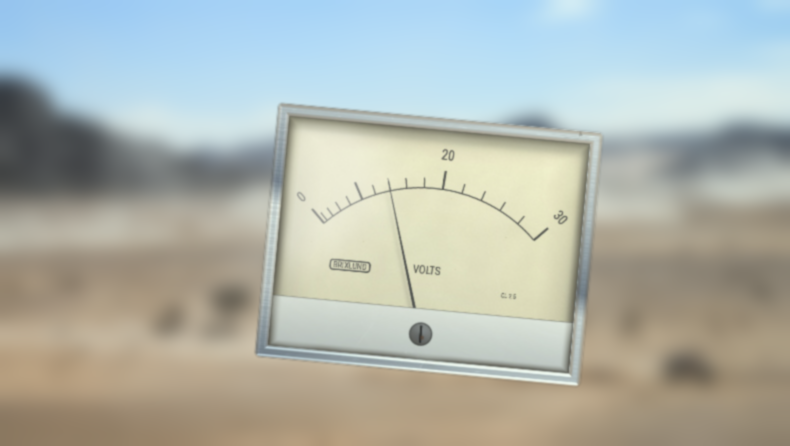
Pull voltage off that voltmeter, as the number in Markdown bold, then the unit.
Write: **14** V
